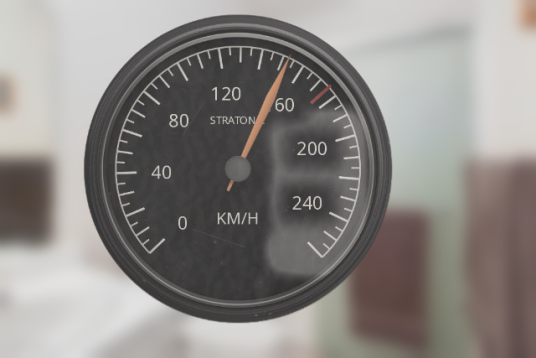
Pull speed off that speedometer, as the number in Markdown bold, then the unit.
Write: **152.5** km/h
